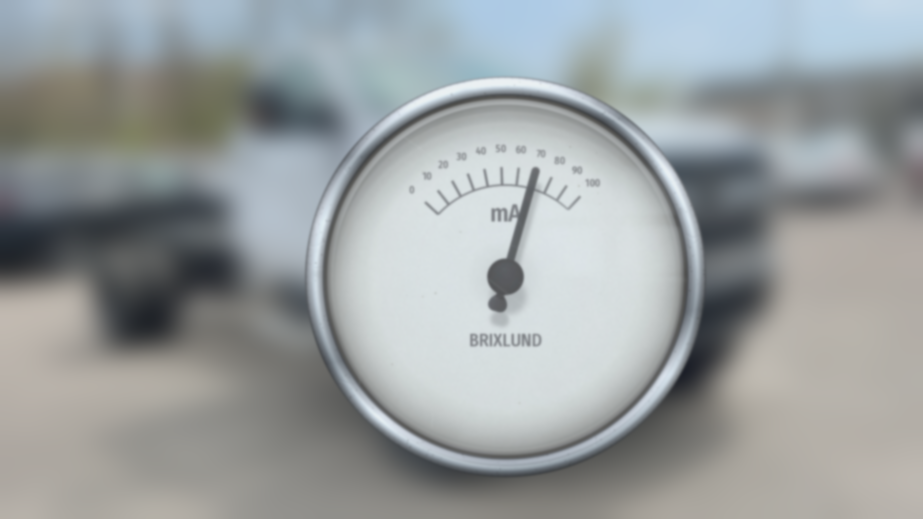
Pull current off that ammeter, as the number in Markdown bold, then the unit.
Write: **70** mA
